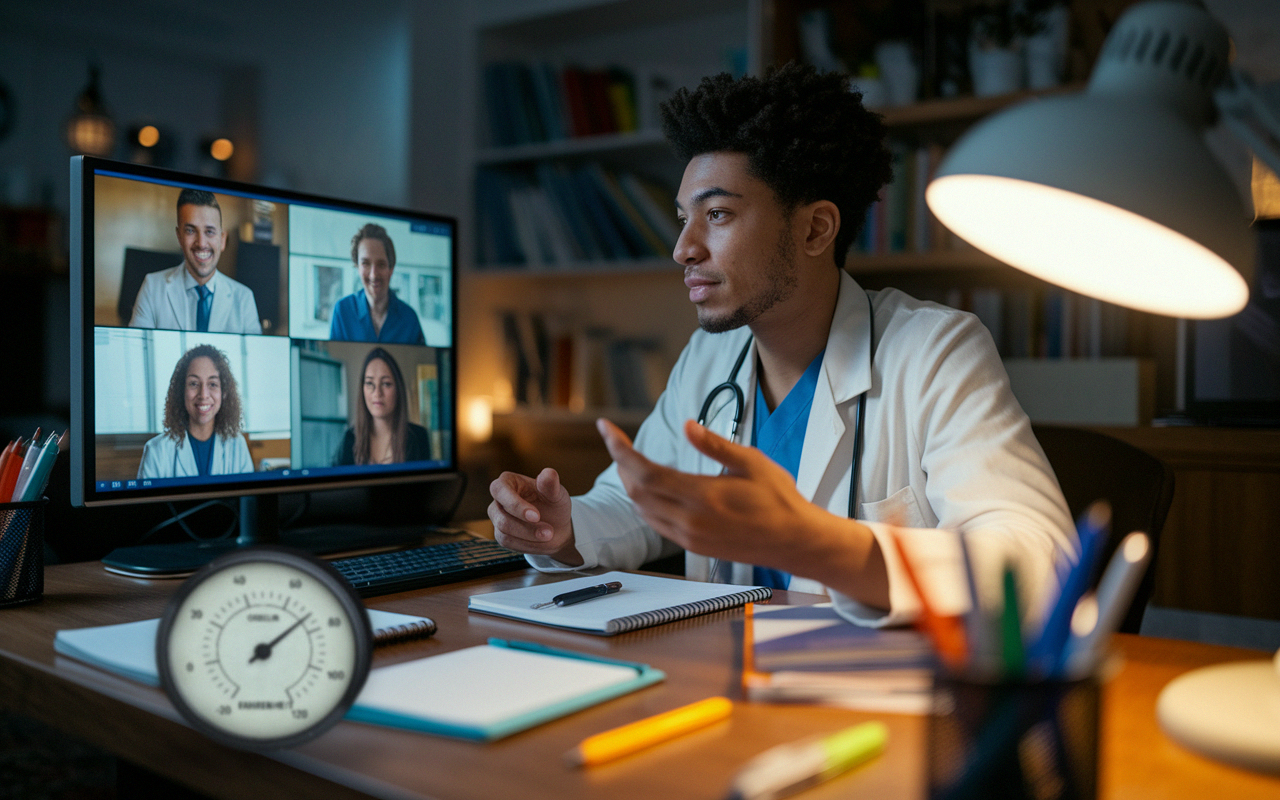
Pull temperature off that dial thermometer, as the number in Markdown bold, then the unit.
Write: **72** °F
